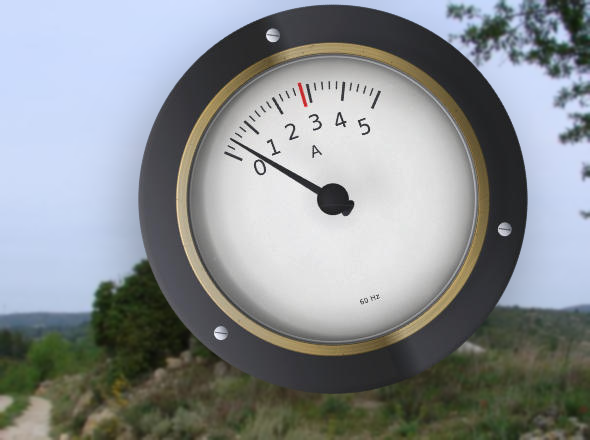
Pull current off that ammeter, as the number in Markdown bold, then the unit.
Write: **0.4** A
